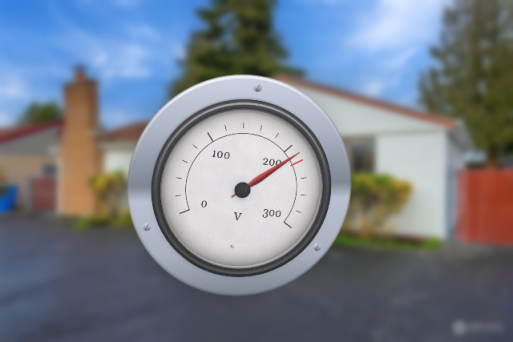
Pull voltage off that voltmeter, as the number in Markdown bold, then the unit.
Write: **210** V
